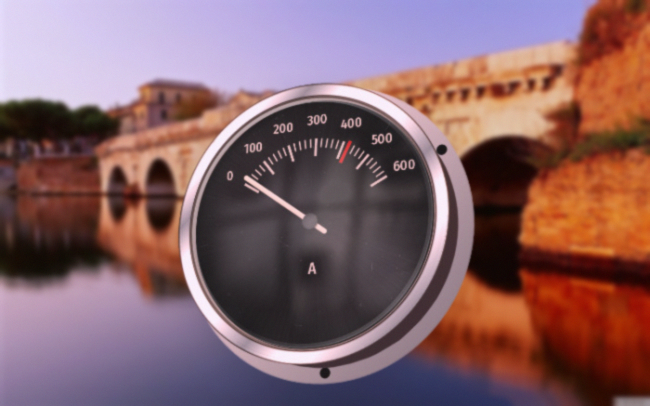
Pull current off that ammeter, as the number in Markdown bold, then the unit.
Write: **20** A
